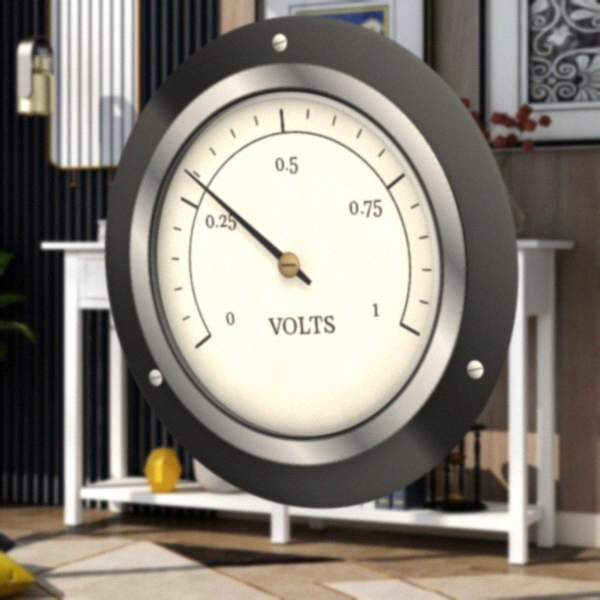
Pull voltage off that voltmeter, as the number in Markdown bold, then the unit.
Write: **0.3** V
